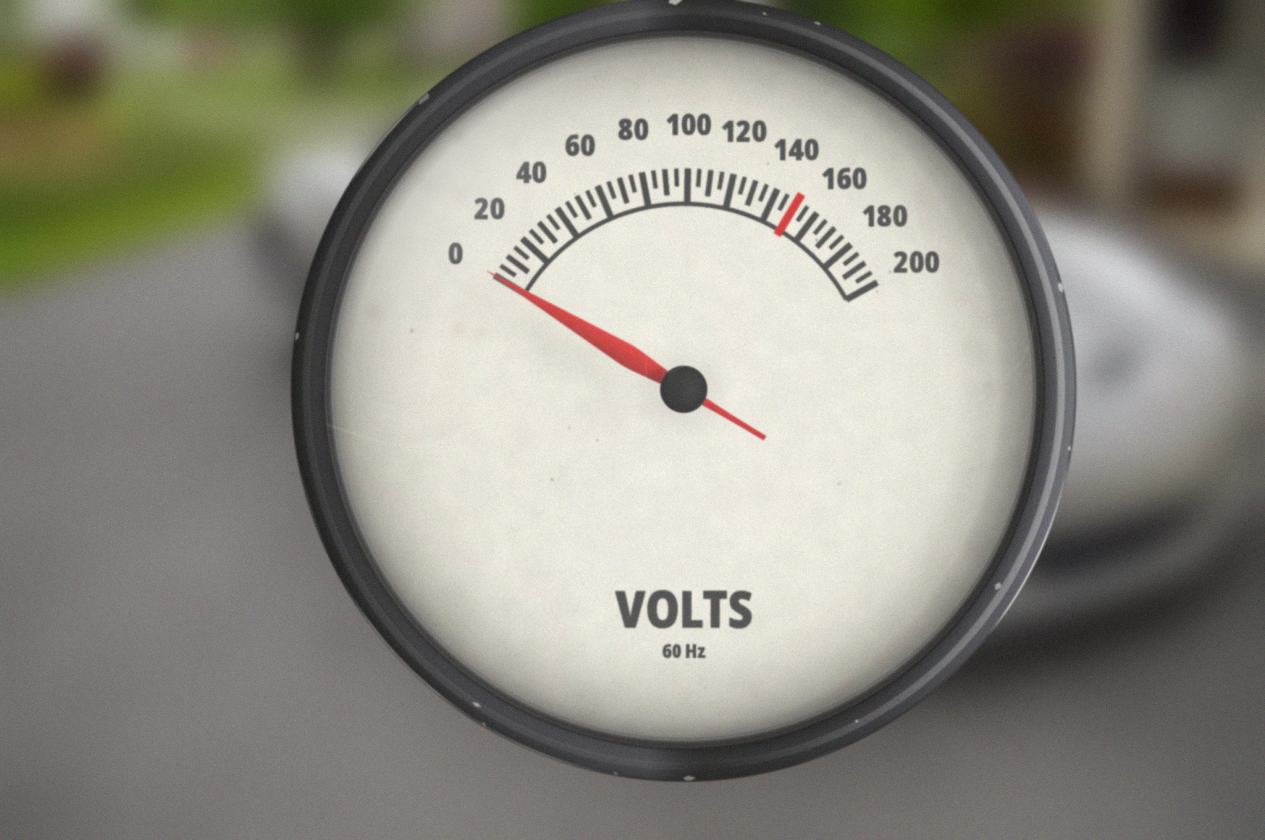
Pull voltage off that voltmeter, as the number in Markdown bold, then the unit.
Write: **0** V
